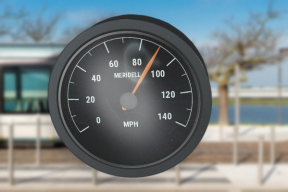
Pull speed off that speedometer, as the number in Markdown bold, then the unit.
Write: **90** mph
